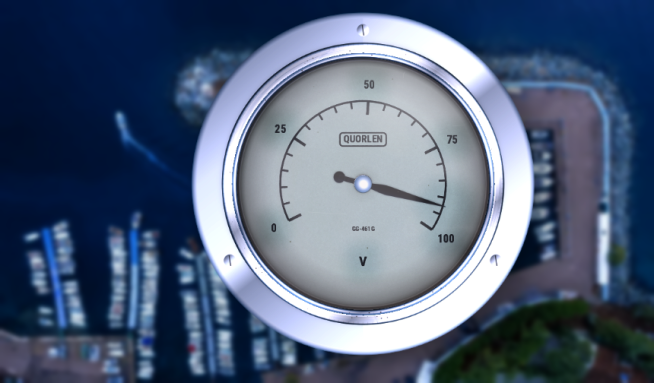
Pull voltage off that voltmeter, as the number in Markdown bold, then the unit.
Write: **92.5** V
